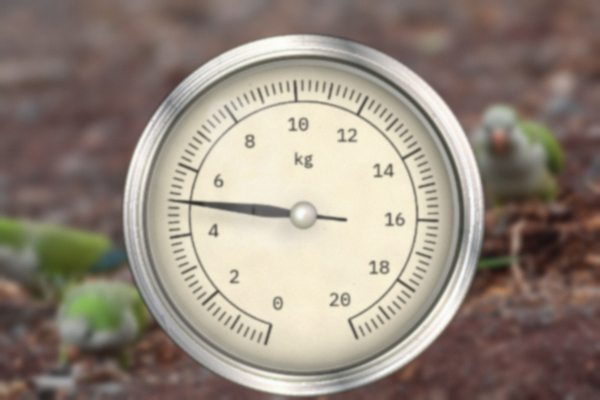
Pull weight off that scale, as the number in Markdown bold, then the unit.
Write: **5** kg
